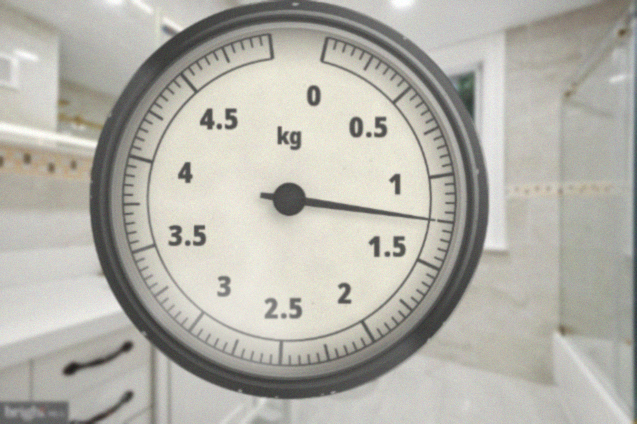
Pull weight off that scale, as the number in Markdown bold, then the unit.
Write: **1.25** kg
